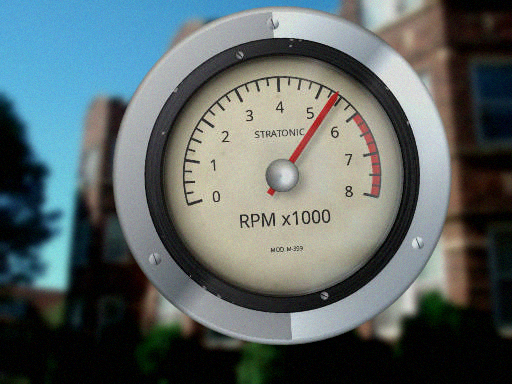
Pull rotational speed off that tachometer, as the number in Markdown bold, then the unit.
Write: **5375** rpm
